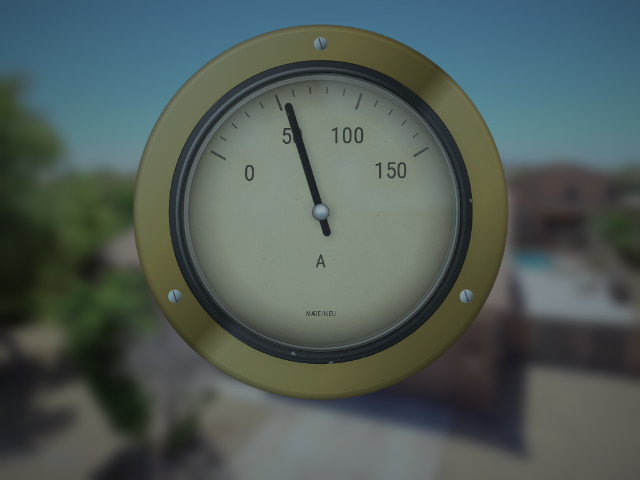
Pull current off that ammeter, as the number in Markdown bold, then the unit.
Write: **55** A
